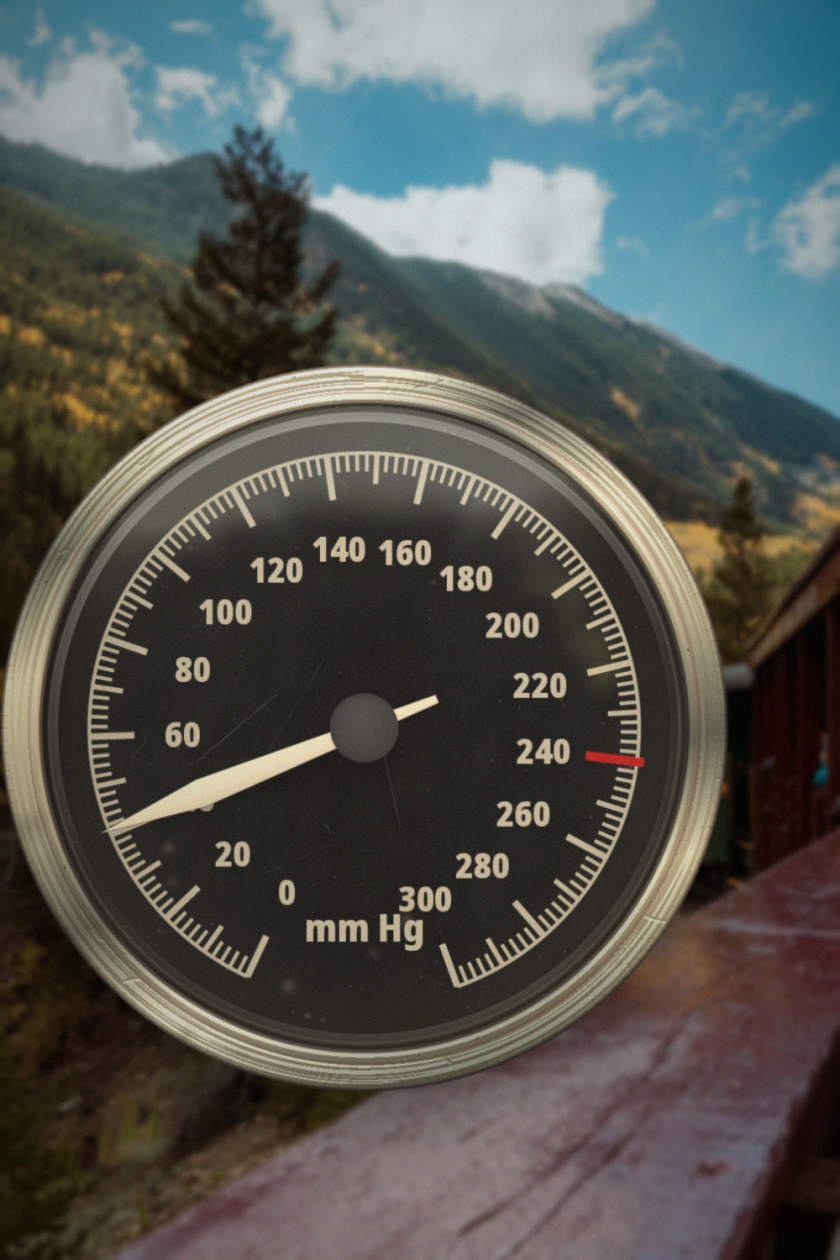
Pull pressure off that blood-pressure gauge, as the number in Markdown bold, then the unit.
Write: **41** mmHg
